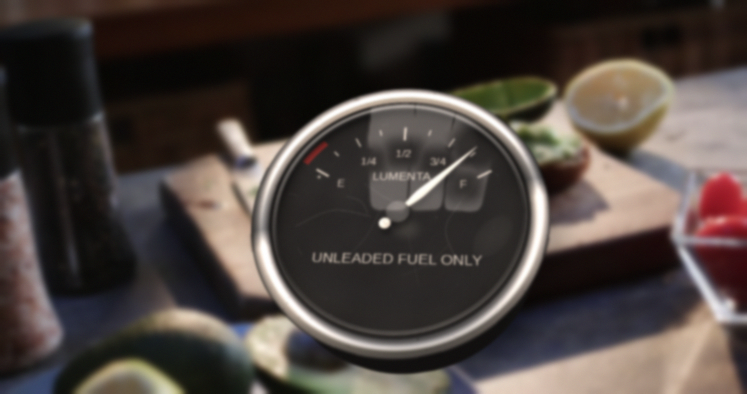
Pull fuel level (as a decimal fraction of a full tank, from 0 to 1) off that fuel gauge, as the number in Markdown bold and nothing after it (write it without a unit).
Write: **0.875**
